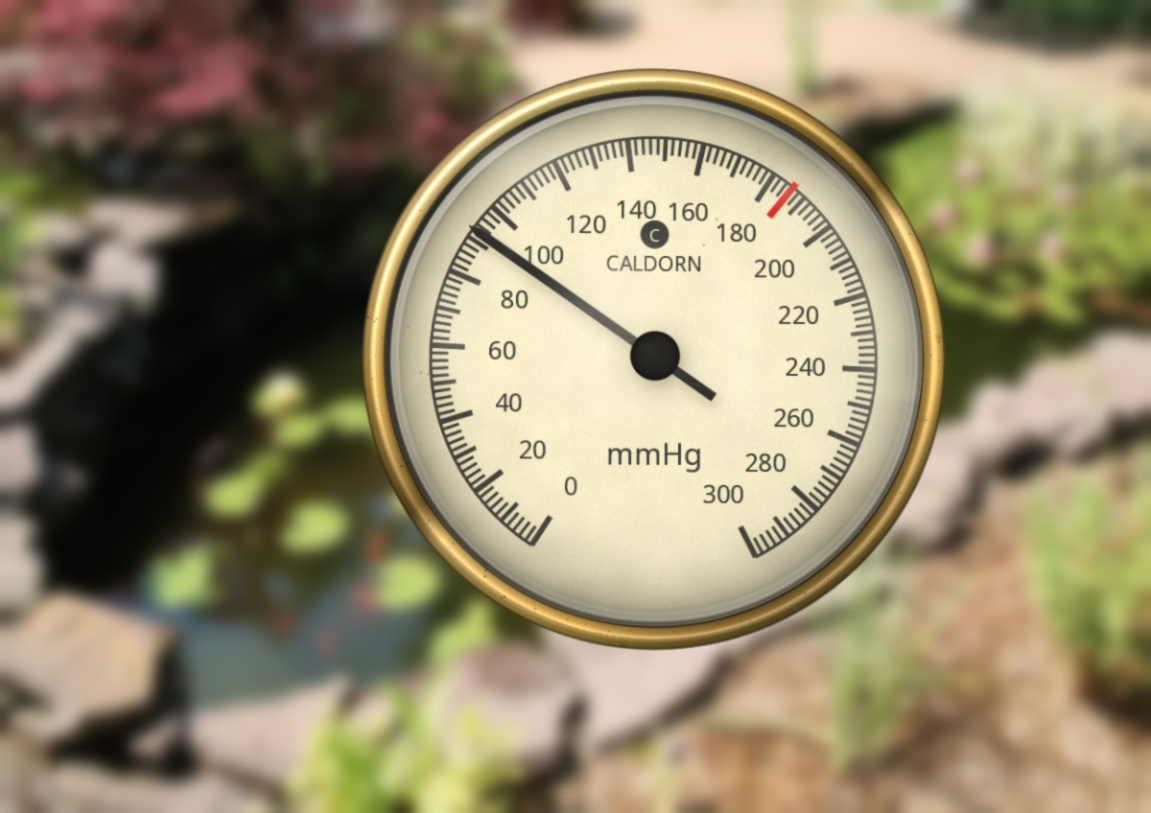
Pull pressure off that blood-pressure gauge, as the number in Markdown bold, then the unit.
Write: **92** mmHg
